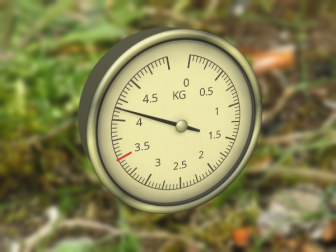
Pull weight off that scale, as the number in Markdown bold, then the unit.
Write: **4.15** kg
